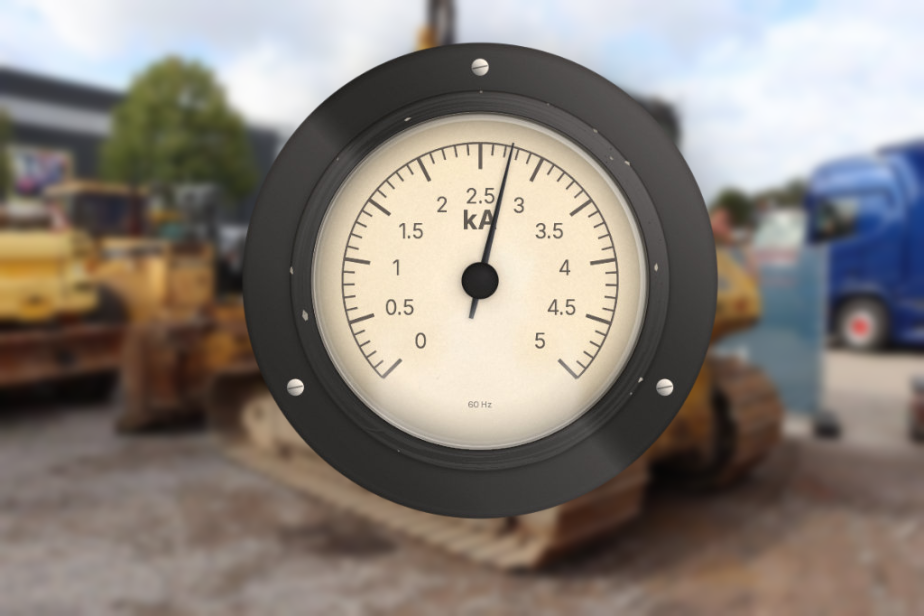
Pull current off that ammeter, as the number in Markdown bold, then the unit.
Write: **2.75** kA
